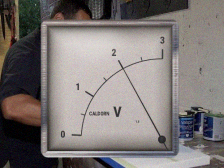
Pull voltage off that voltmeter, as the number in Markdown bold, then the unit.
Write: **2** V
